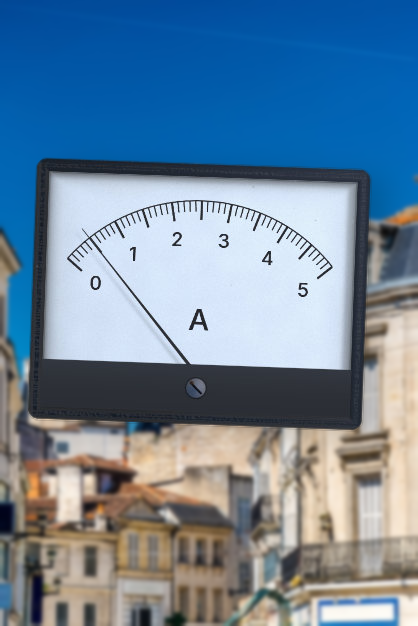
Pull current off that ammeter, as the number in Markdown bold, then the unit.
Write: **0.5** A
